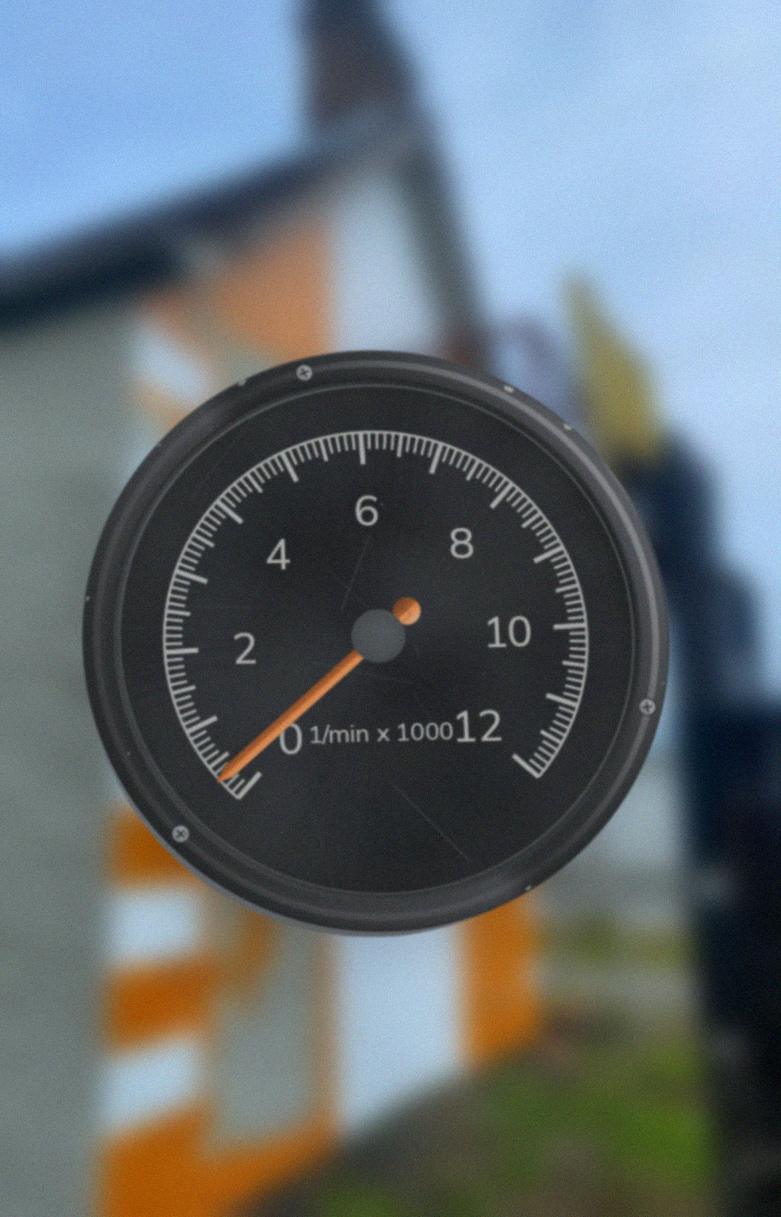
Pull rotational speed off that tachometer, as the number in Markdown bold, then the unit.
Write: **300** rpm
